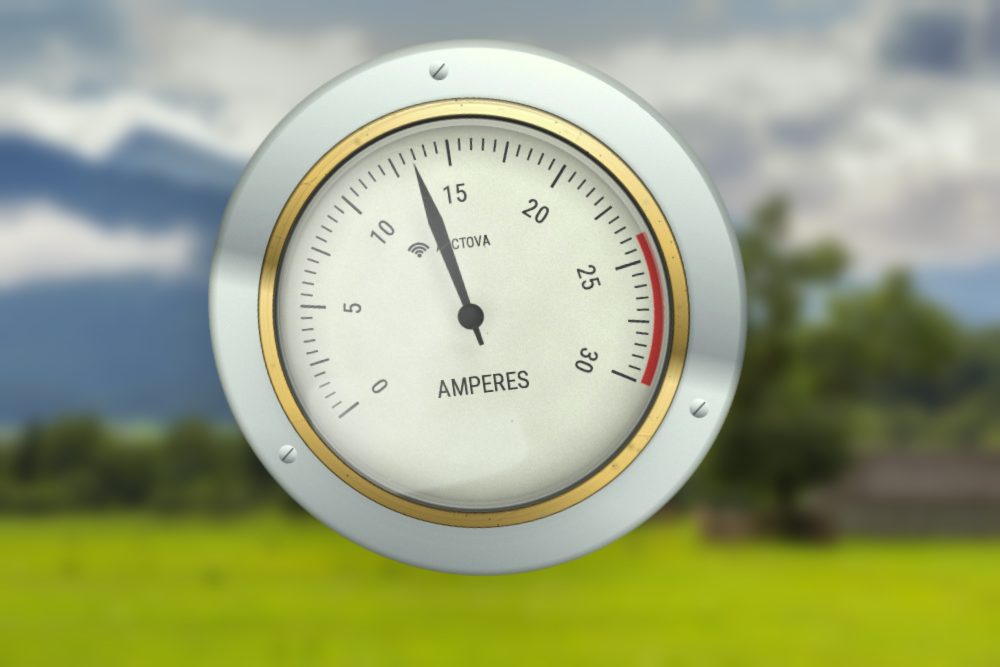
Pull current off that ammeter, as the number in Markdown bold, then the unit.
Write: **13.5** A
